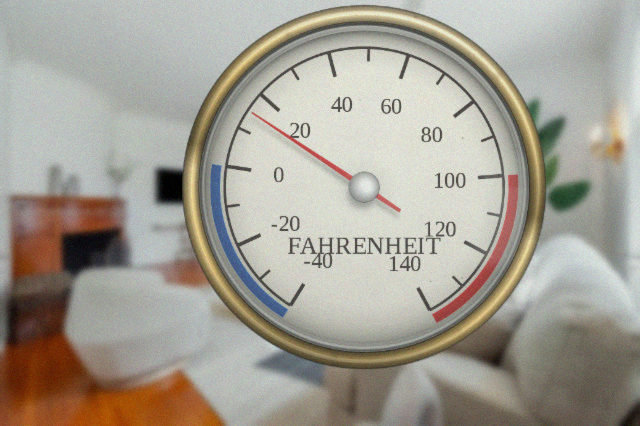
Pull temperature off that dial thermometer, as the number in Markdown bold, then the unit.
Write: **15** °F
